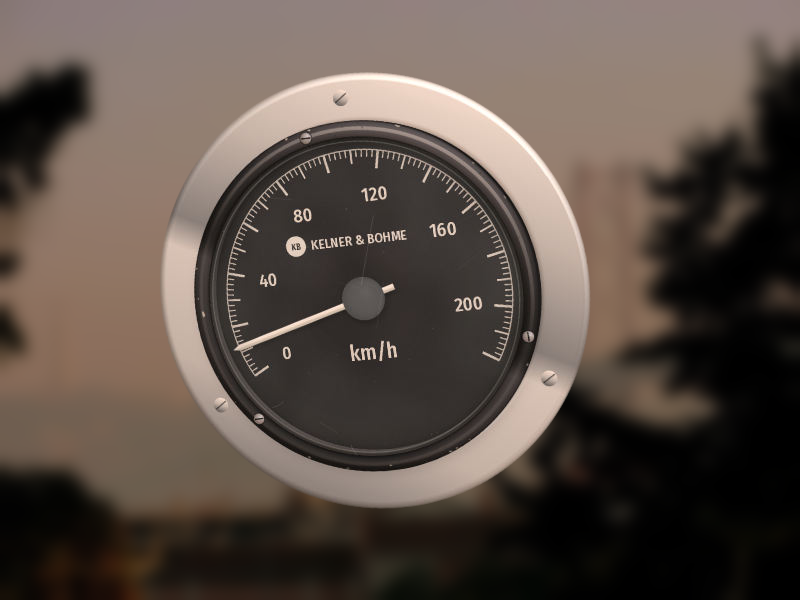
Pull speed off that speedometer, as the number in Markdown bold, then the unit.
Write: **12** km/h
